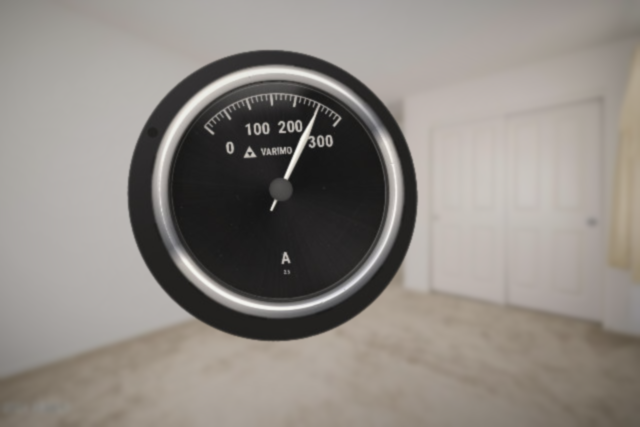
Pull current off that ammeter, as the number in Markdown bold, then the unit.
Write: **250** A
